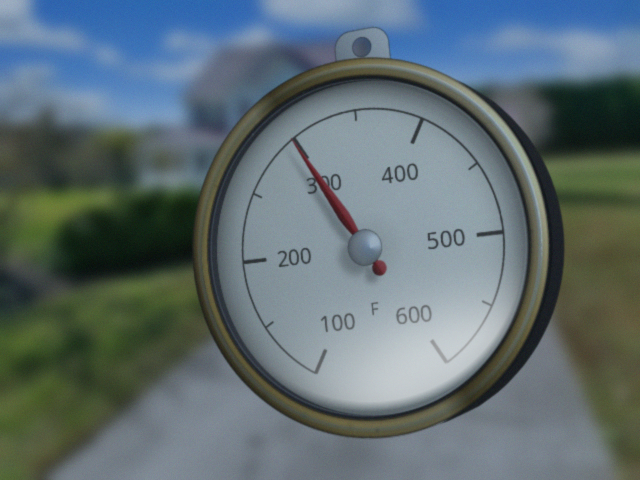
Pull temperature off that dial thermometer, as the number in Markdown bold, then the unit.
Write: **300** °F
